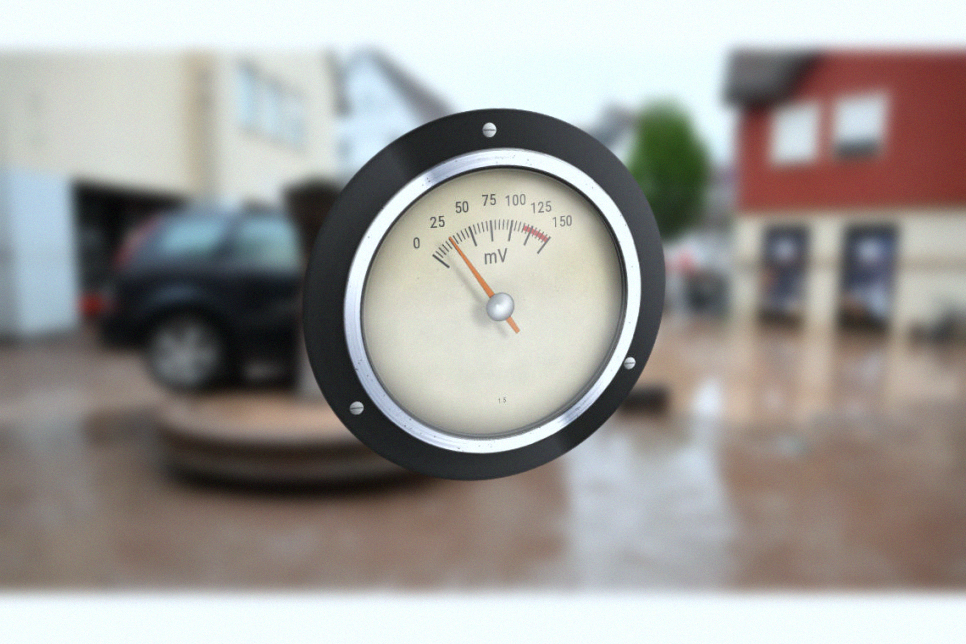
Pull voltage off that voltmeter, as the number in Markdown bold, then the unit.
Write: **25** mV
